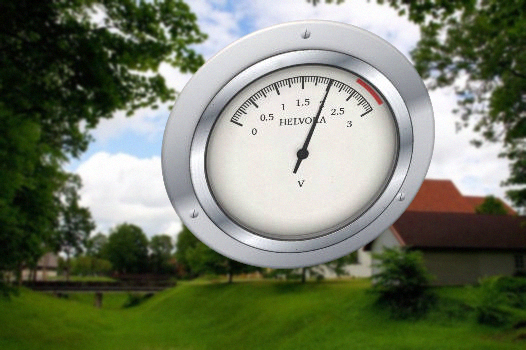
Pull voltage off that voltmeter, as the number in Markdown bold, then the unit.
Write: **2** V
